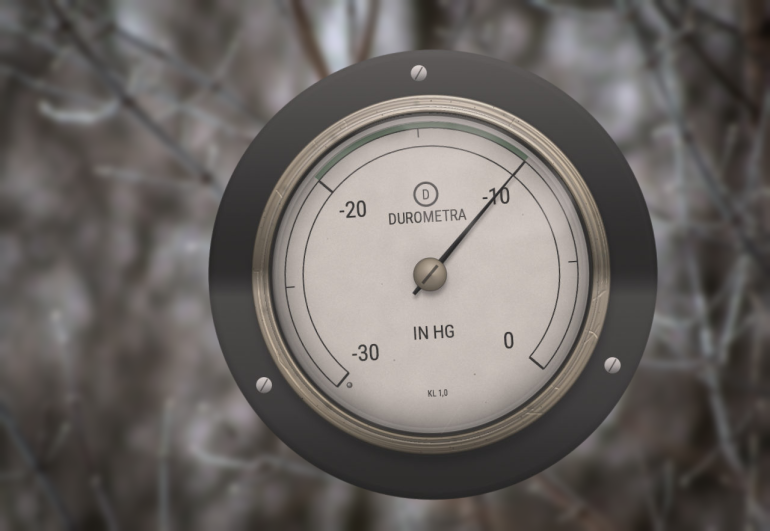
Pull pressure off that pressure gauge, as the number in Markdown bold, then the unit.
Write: **-10** inHg
